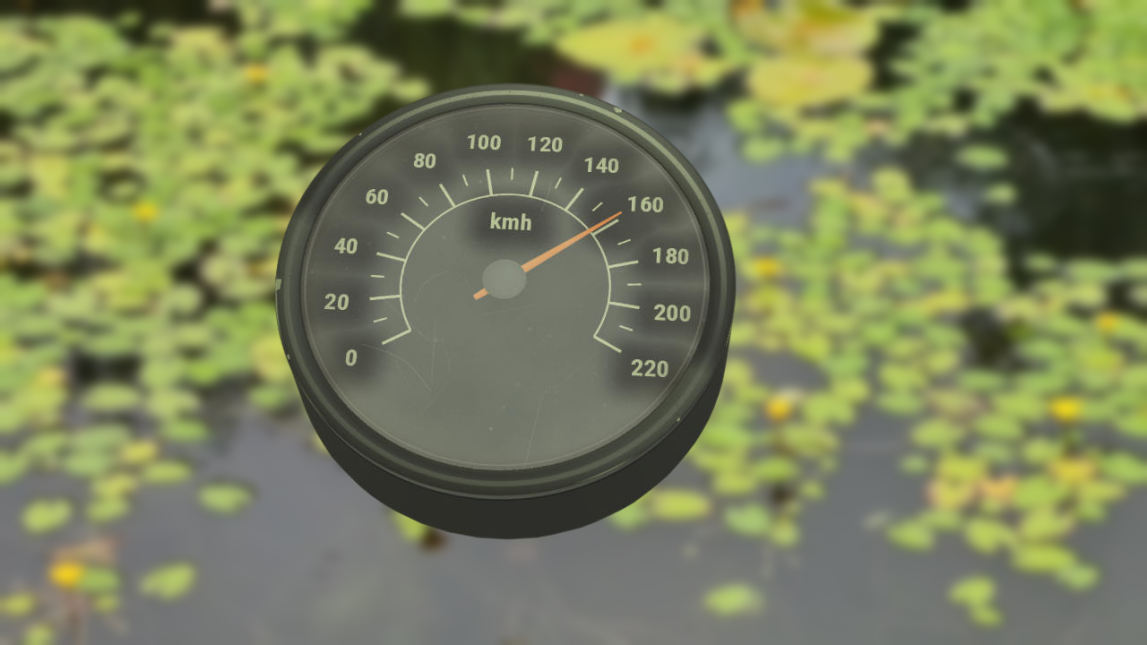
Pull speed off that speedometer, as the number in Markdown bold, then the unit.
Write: **160** km/h
